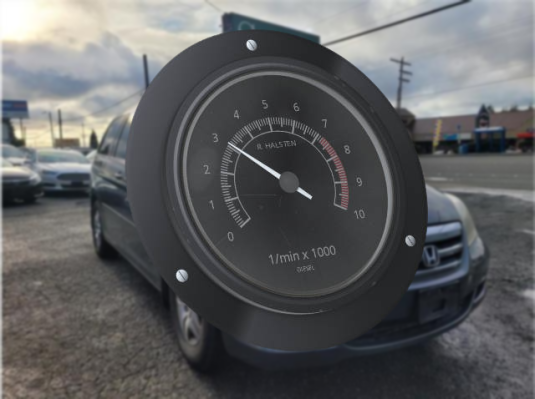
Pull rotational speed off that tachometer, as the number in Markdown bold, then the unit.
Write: **3000** rpm
